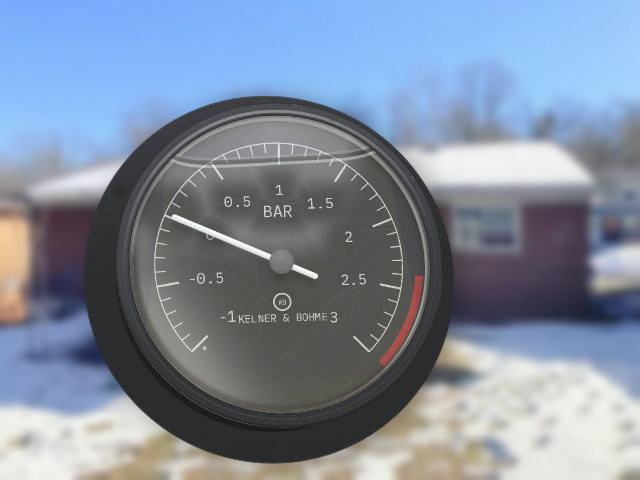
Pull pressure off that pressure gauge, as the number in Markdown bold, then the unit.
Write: **0** bar
